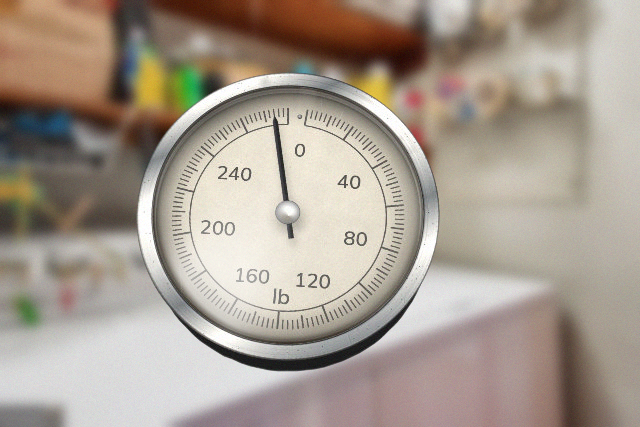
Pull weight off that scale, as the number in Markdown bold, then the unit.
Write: **274** lb
